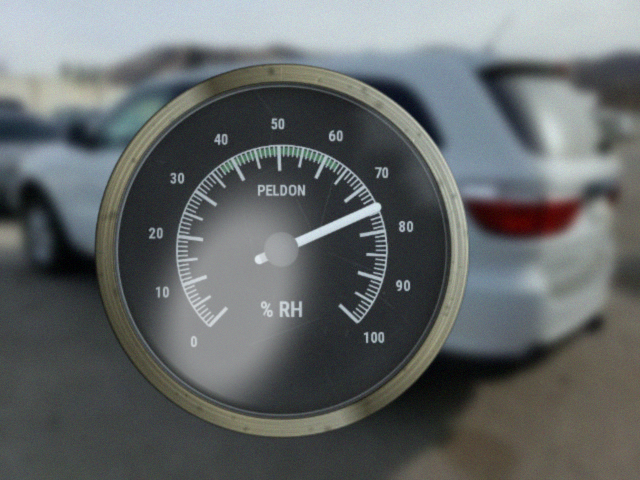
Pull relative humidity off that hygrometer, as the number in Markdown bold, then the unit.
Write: **75** %
